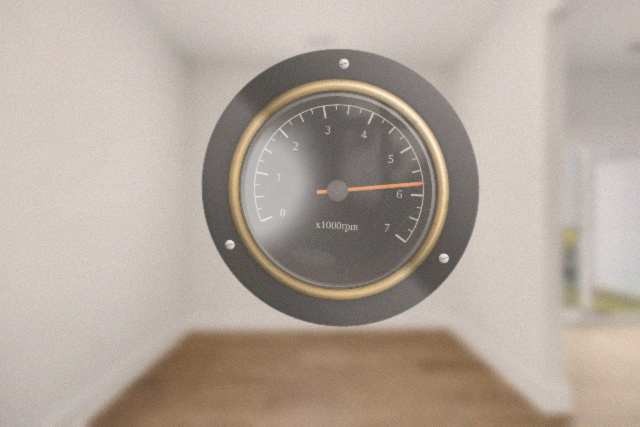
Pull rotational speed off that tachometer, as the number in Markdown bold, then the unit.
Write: **5750** rpm
